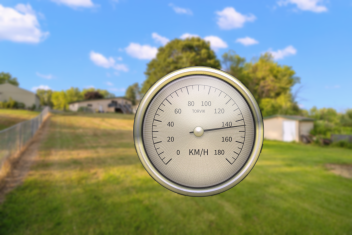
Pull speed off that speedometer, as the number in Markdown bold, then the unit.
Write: **145** km/h
